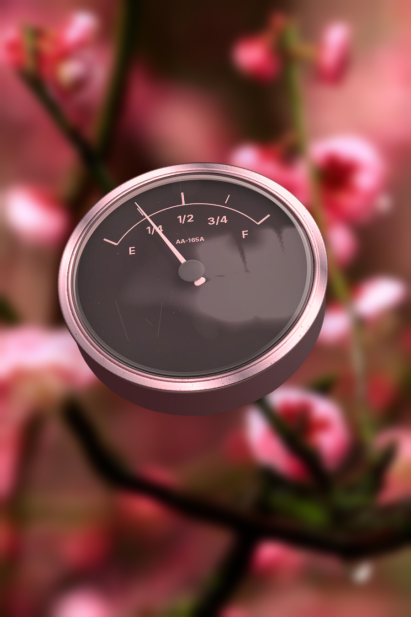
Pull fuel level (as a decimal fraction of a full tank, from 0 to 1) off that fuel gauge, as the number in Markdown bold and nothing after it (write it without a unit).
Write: **0.25**
